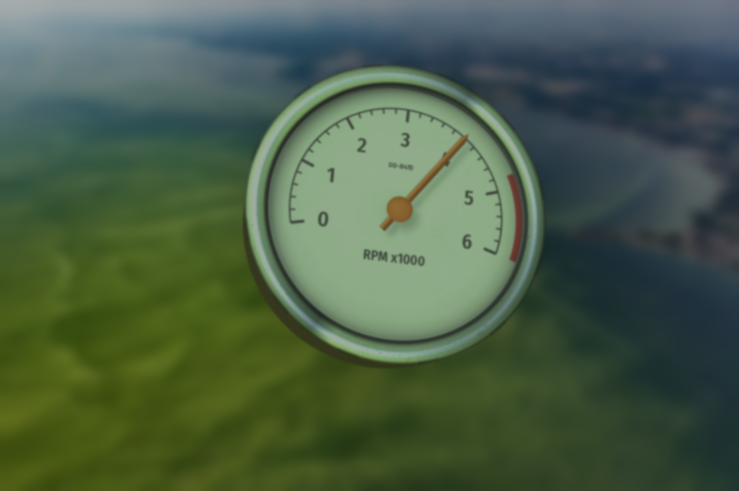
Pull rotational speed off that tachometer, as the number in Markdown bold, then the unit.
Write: **4000** rpm
